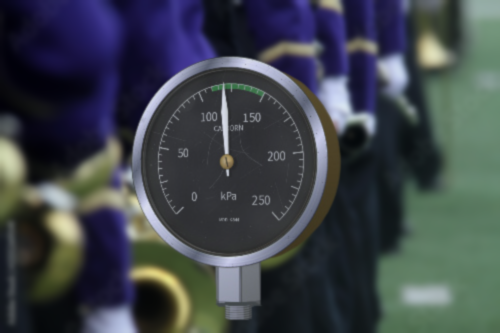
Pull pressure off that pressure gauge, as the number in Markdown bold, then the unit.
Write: **120** kPa
